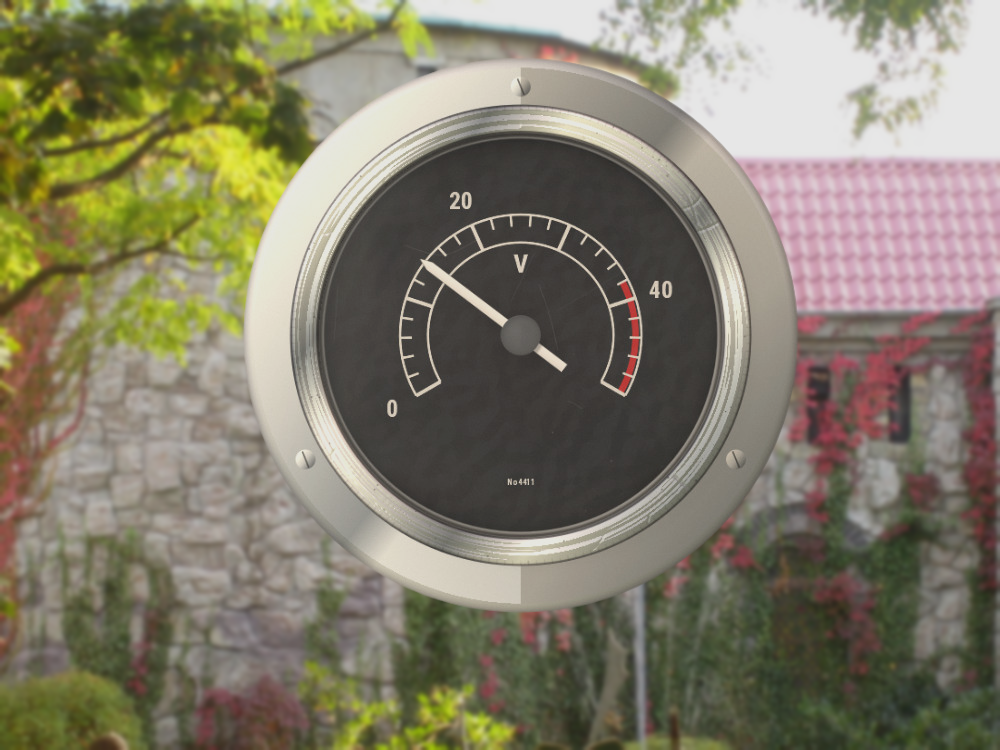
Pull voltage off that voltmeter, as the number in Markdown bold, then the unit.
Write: **14** V
